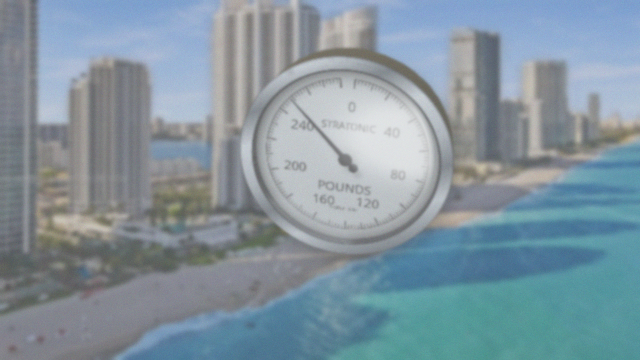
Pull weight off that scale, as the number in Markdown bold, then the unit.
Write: **250** lb
